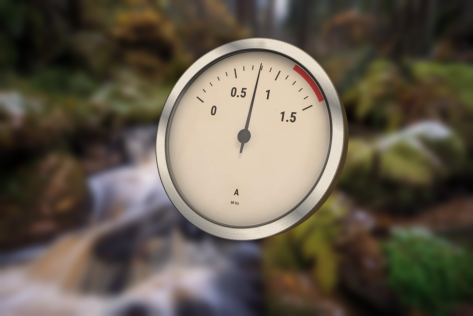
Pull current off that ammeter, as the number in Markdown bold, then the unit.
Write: **0.8** A
